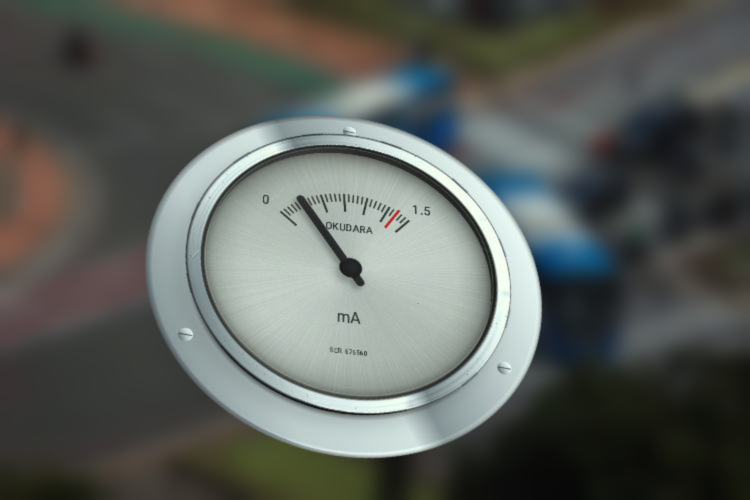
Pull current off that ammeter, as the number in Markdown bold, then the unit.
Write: **0.25** mA
